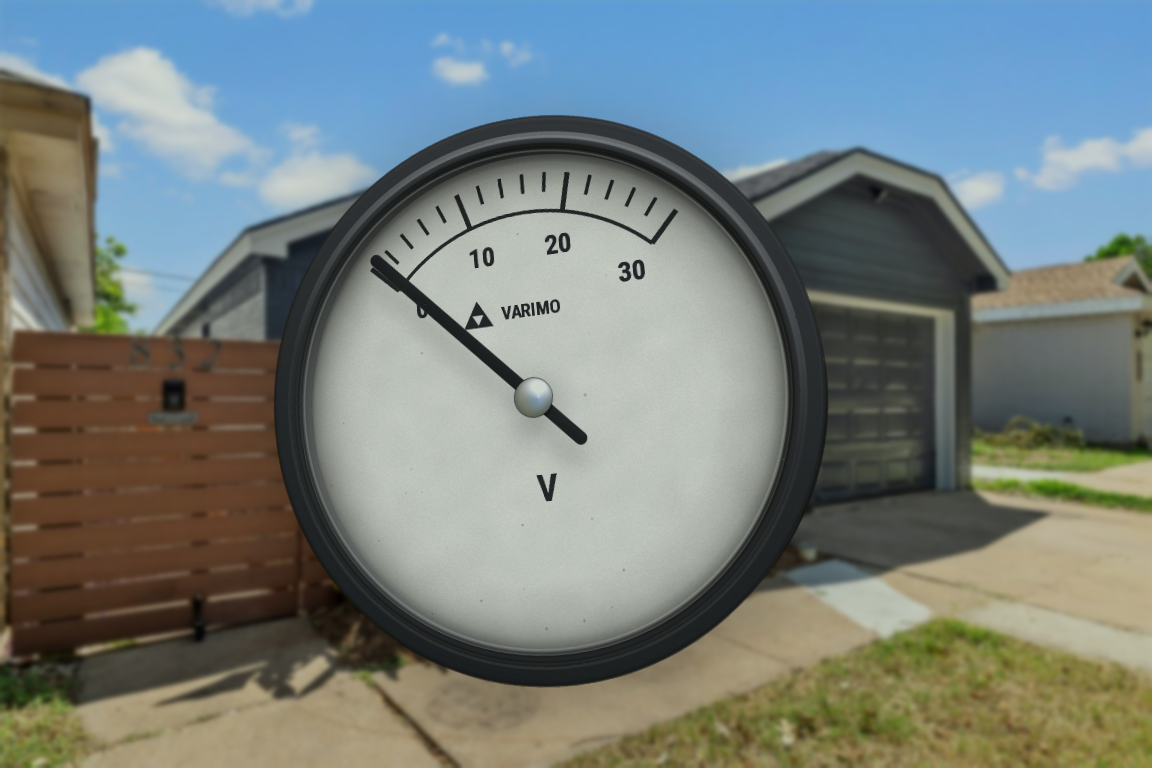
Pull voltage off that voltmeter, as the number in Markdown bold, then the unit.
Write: **1** V
